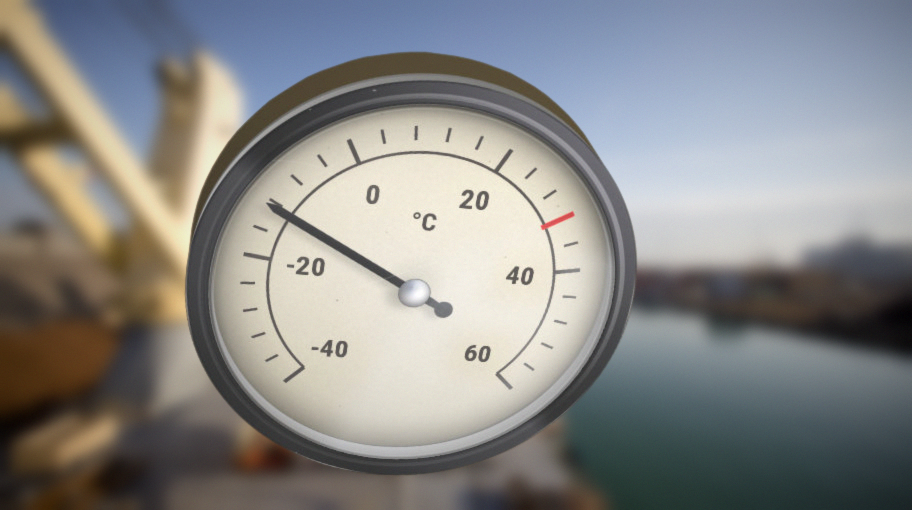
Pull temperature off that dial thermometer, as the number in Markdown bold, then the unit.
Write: **-12** °C
